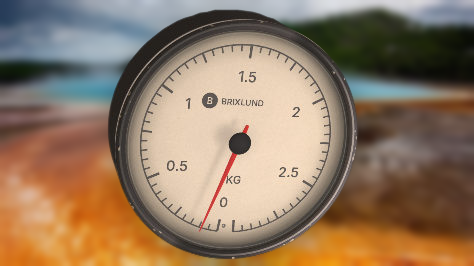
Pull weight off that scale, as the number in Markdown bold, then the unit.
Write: **0.1** kg
